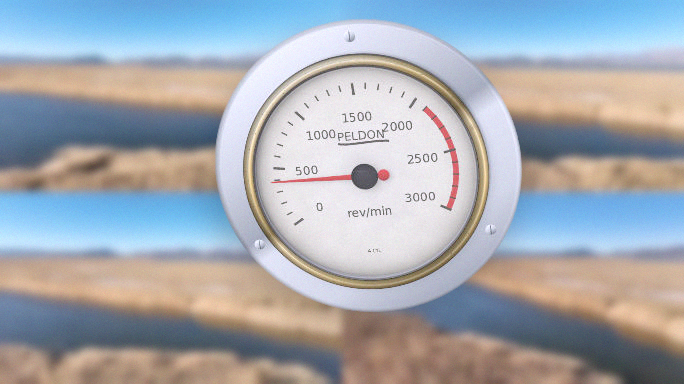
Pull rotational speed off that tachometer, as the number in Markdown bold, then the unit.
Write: **400** rpm
